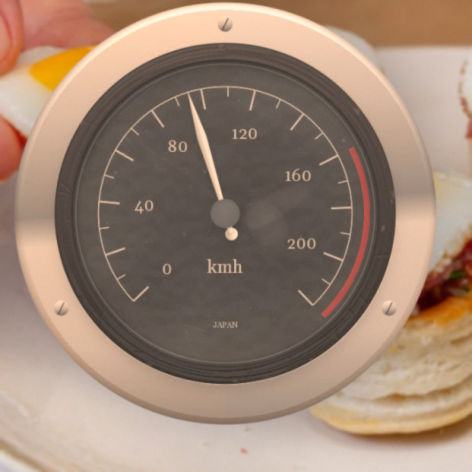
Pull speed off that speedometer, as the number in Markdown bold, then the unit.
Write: **95** km/h
